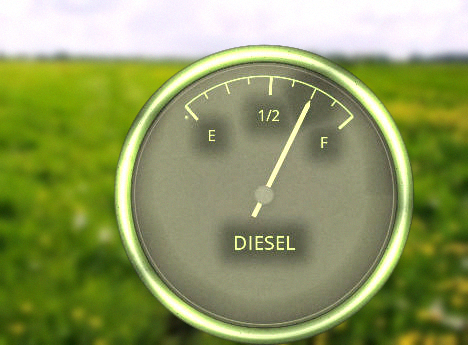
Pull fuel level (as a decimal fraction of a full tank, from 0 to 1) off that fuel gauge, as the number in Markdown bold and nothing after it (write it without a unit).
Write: **0.75**
